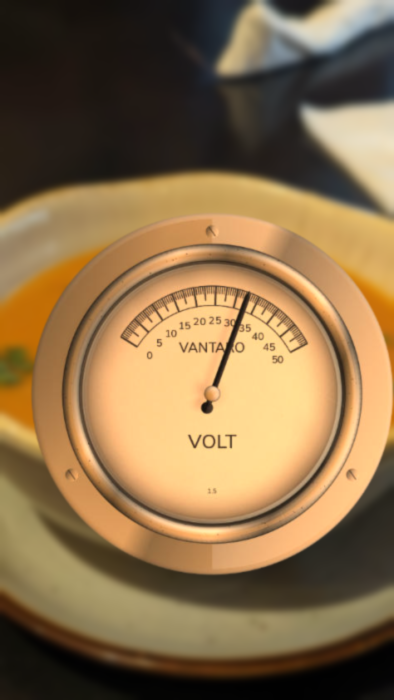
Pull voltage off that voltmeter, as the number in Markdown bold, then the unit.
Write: **32.5** V
